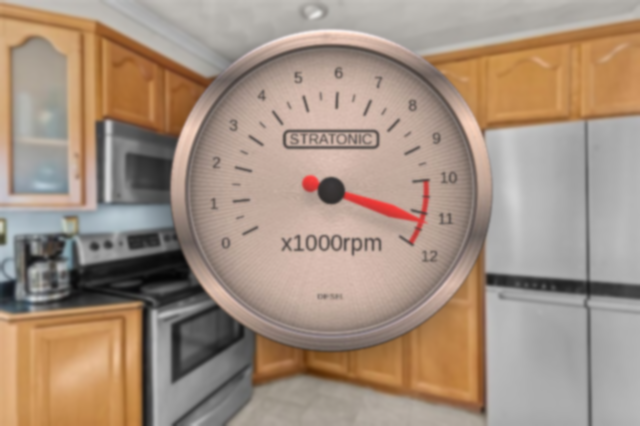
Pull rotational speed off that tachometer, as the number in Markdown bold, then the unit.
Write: **11250** rpm
